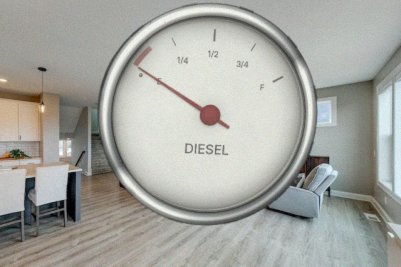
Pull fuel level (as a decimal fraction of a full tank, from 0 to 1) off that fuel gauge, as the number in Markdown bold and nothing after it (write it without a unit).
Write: **0**
